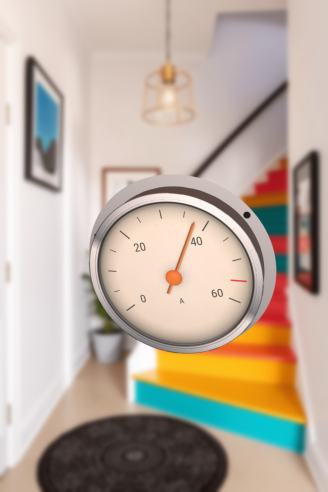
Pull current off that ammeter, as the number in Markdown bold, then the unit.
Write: **37.5** A
